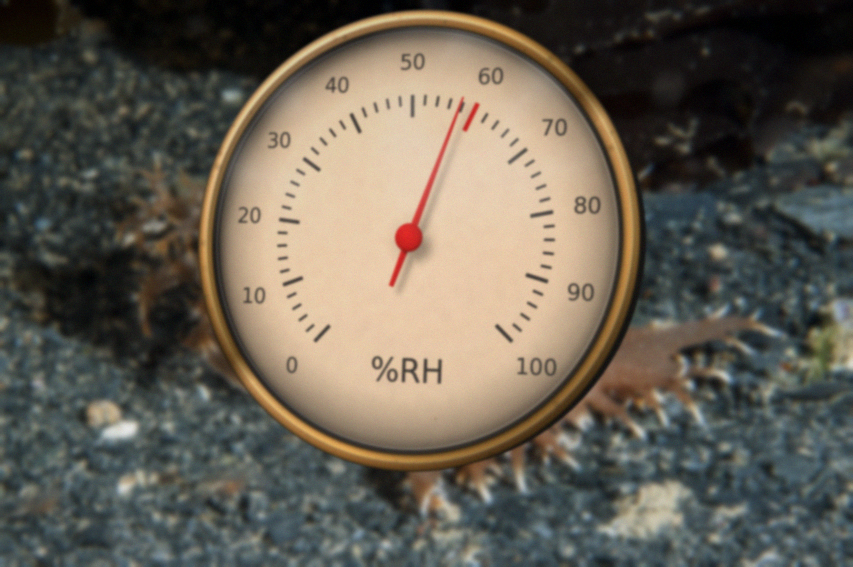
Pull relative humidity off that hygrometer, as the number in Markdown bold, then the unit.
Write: **58** %
